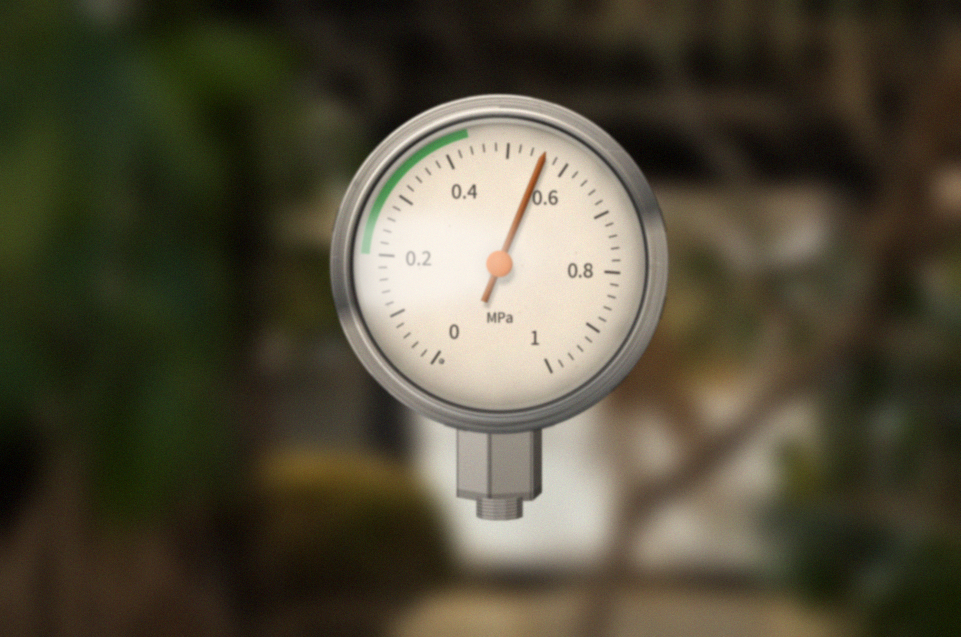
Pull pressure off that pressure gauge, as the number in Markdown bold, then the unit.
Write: **0.56** MPa
